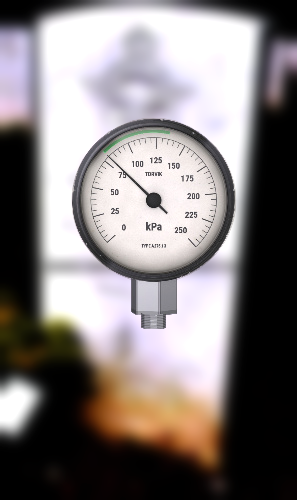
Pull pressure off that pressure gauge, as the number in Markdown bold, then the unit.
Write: **80** kPa
